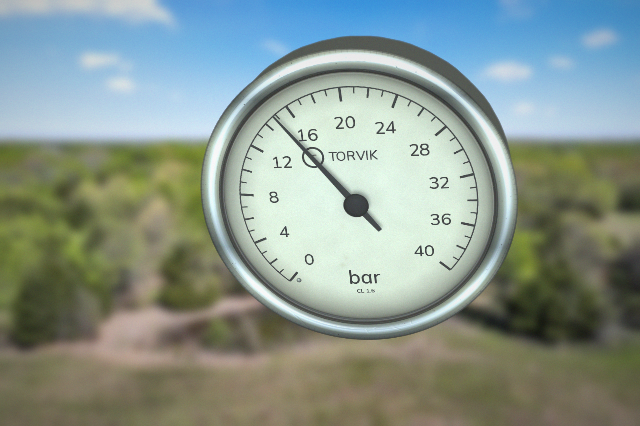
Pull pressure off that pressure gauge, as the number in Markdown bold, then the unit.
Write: **15** bar
